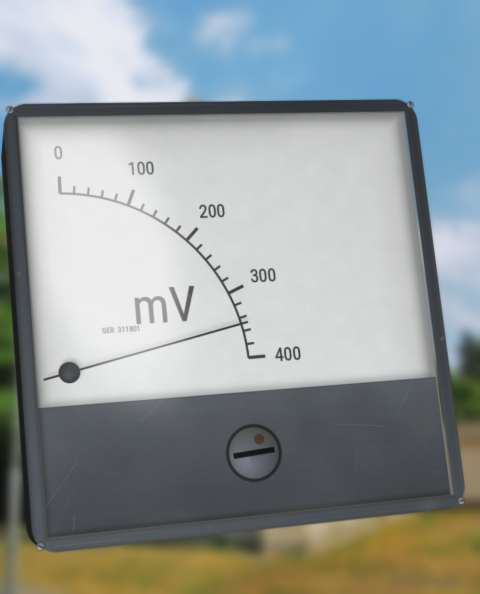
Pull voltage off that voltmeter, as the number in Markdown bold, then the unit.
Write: **350** mV
